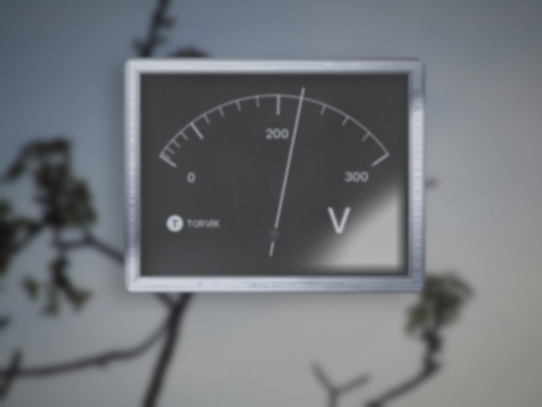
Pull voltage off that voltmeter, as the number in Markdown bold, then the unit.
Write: **220** V
